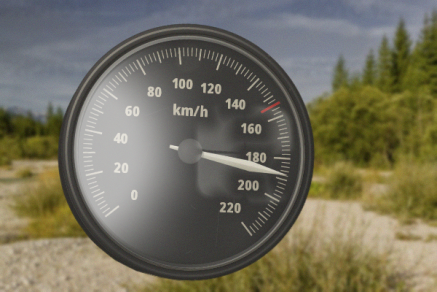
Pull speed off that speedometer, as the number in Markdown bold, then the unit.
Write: **188** km/h
